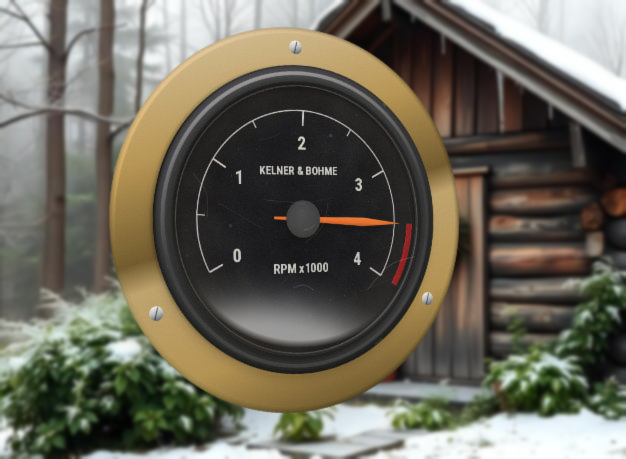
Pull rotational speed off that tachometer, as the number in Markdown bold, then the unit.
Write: **3500** rpm
